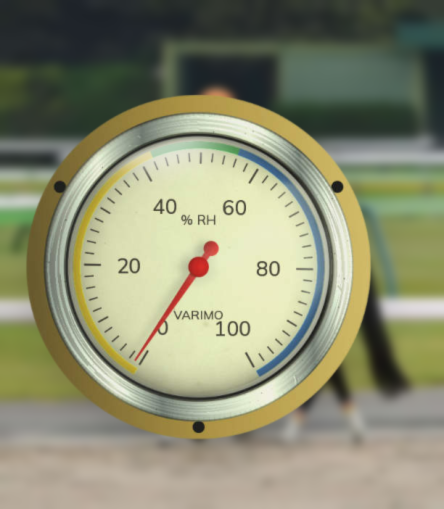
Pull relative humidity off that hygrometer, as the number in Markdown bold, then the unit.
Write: **1** %
